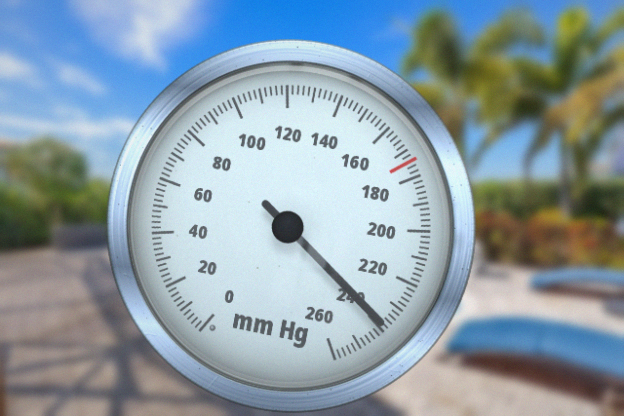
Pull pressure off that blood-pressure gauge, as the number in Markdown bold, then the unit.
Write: **238** mmHg
